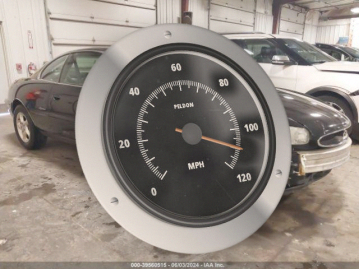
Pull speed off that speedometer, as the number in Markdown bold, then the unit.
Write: **110** mph
